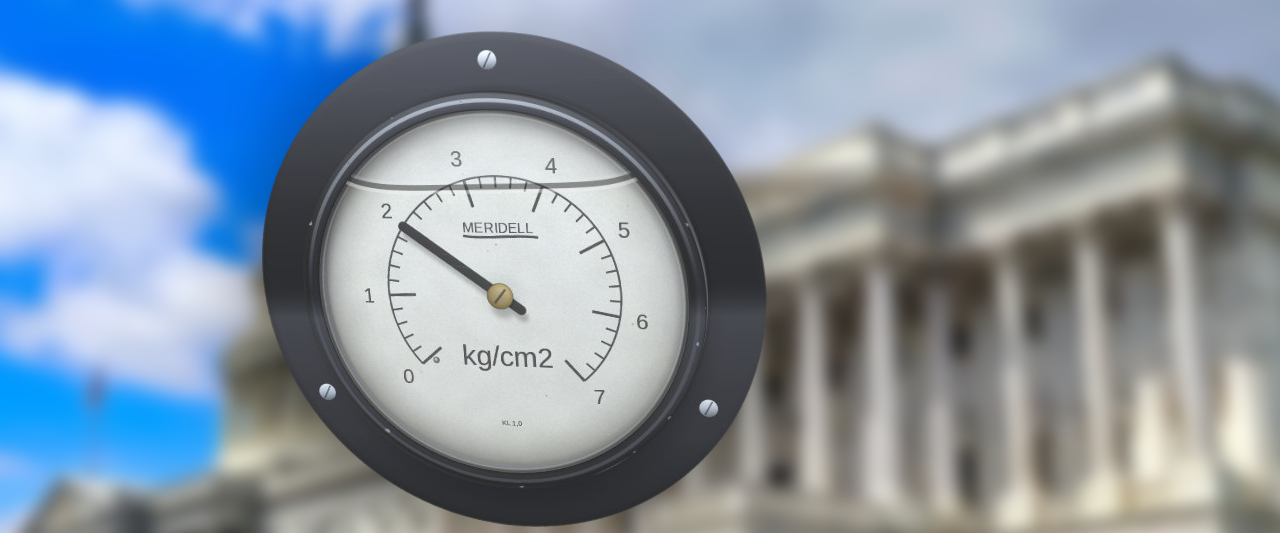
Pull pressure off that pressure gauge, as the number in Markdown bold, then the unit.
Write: **2** kg/cm²
